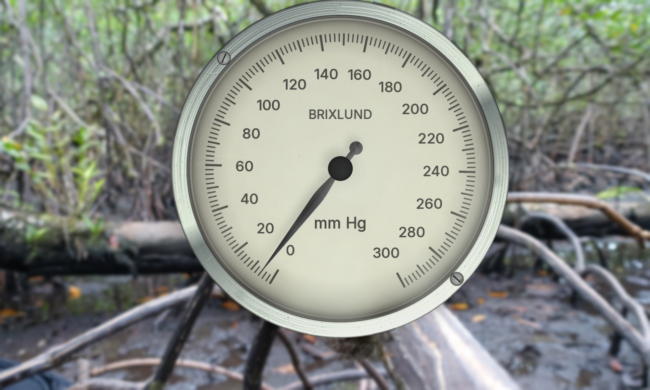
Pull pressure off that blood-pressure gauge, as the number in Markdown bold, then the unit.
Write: **6** mmHg
